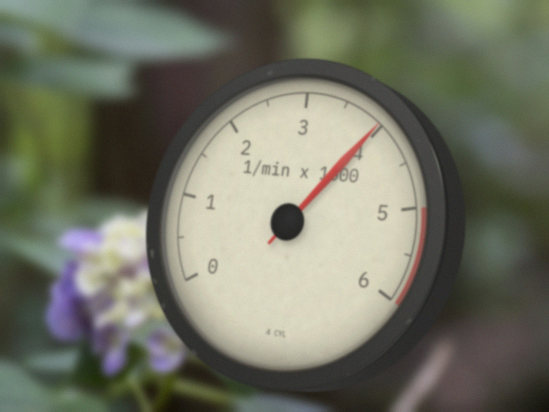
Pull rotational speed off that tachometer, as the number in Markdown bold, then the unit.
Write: **4000** rpm
